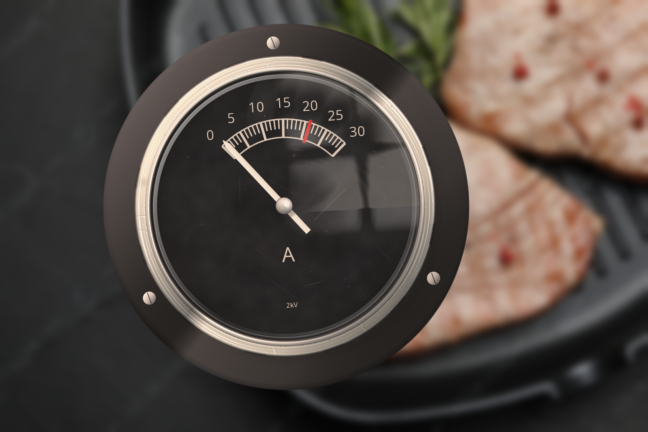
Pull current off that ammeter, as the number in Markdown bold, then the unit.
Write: **1** A
